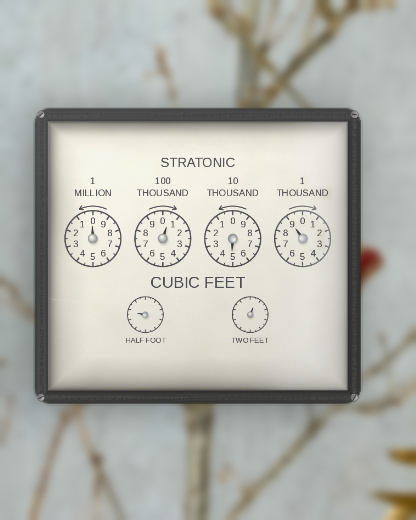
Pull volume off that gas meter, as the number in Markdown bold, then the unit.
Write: **4900** ft³
